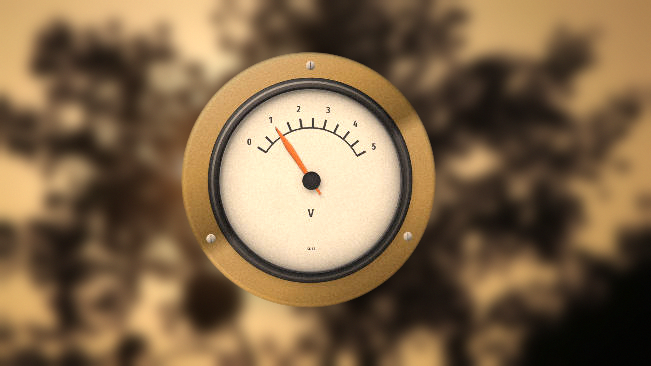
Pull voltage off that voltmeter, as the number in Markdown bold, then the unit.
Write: **1** V
